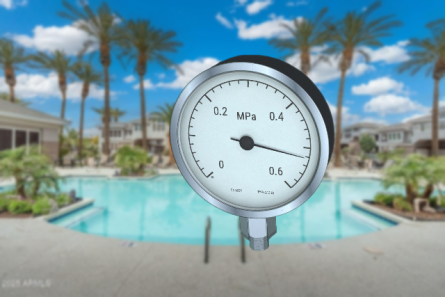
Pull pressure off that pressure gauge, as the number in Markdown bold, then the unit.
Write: **0.52** MPa
